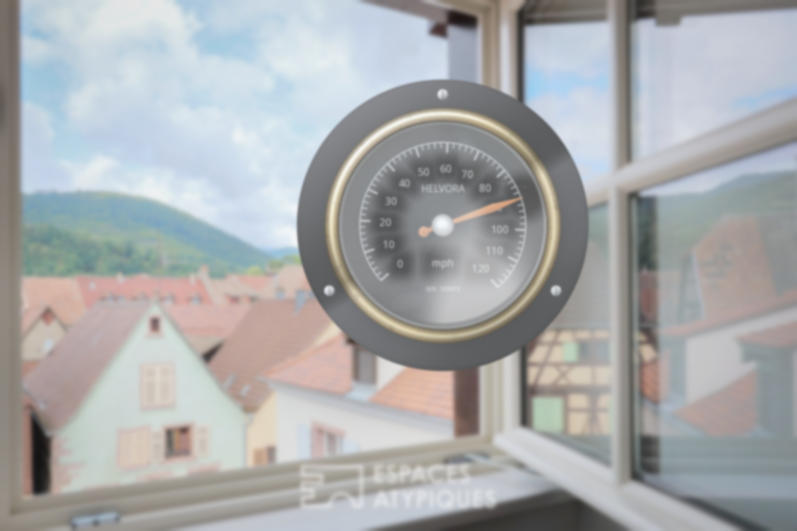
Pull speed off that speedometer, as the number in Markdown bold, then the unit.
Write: **90** mph
